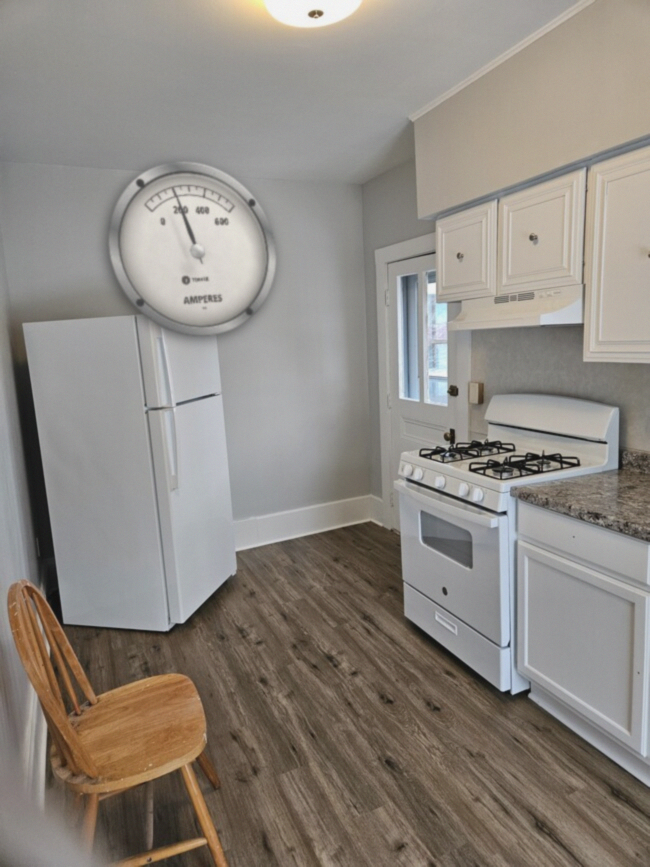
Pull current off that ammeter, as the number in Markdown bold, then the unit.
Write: **200** A
